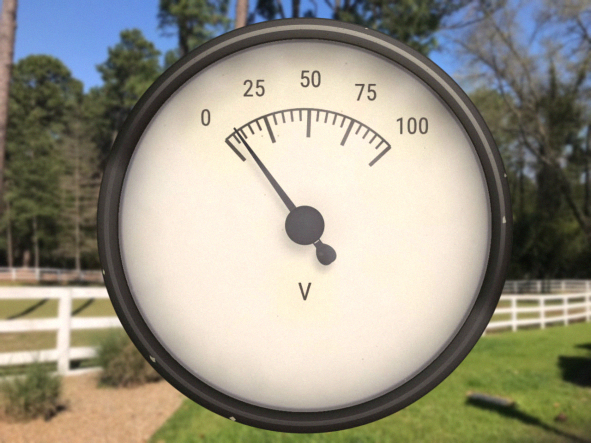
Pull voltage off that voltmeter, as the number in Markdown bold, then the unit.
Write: **7.5** V
